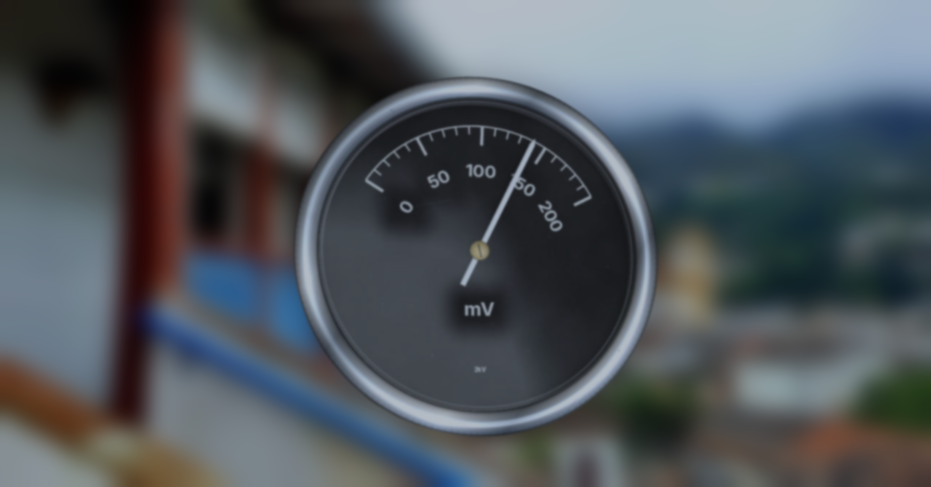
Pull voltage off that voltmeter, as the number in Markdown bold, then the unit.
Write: **140** mV
